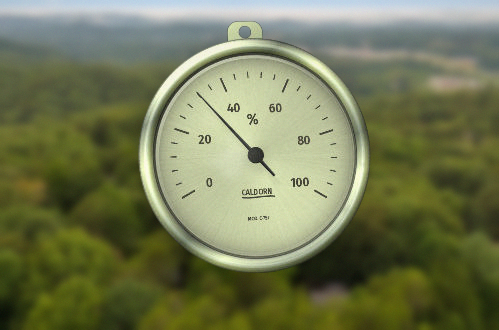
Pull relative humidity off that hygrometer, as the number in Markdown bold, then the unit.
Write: **32** %
